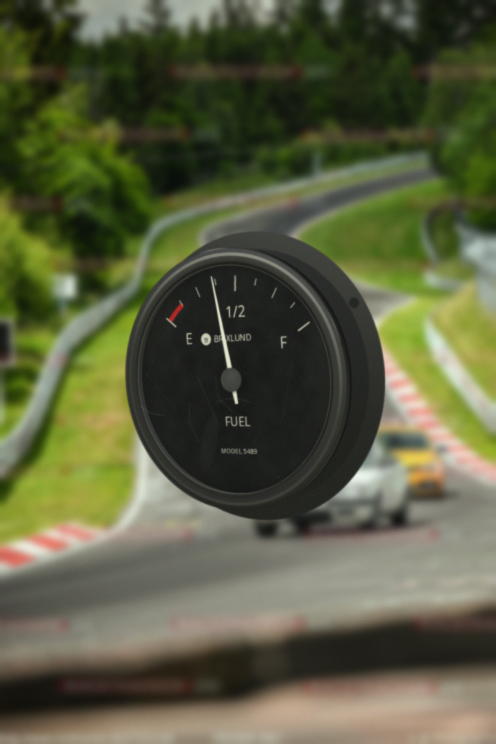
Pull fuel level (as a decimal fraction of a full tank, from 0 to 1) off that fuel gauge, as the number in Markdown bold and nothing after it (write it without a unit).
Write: **0.375**
